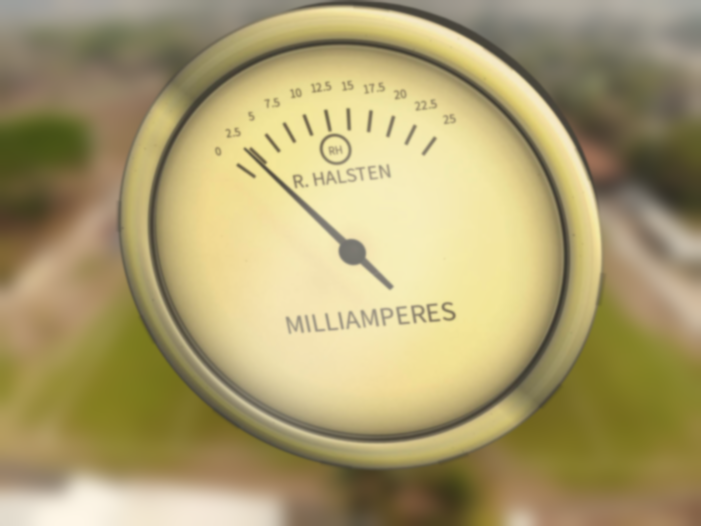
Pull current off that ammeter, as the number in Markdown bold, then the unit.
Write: **2.5** mA
